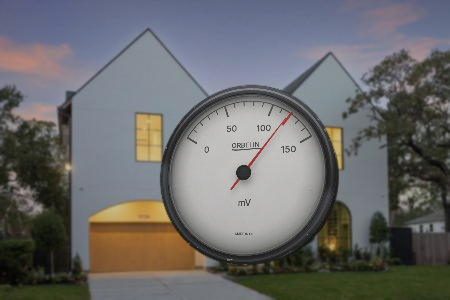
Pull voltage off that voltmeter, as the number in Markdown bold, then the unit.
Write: **120** mV
